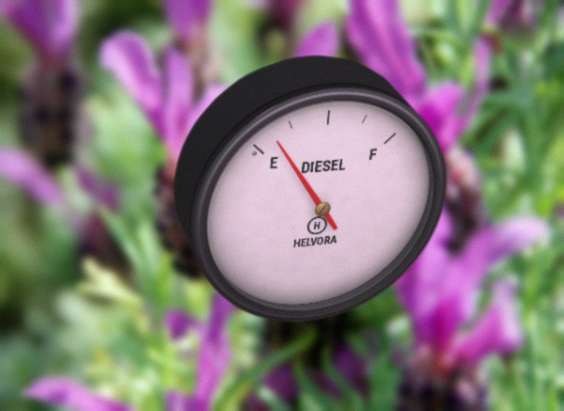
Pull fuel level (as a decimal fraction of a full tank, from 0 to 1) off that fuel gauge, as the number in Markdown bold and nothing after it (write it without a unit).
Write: **0.125**
